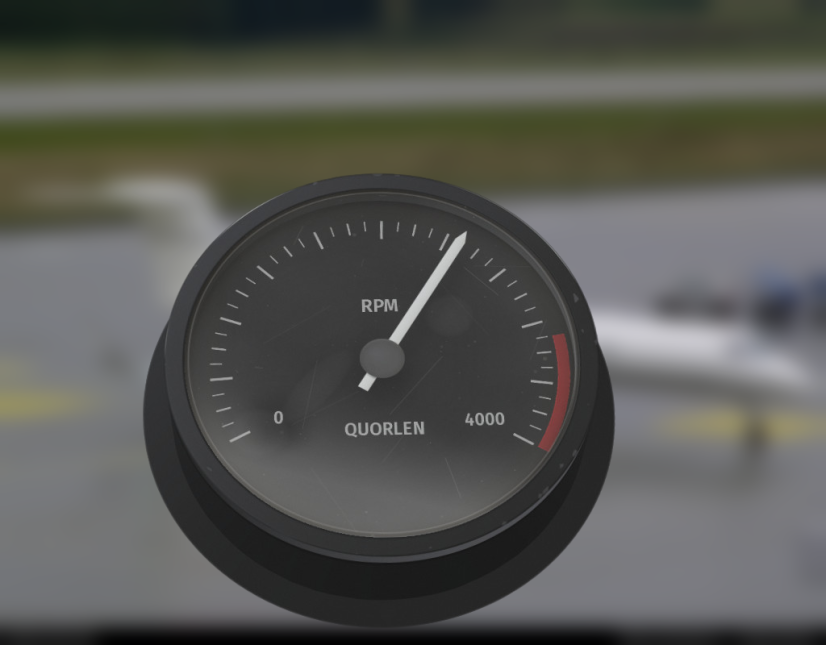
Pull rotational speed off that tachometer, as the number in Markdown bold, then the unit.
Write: **2500** rpm
